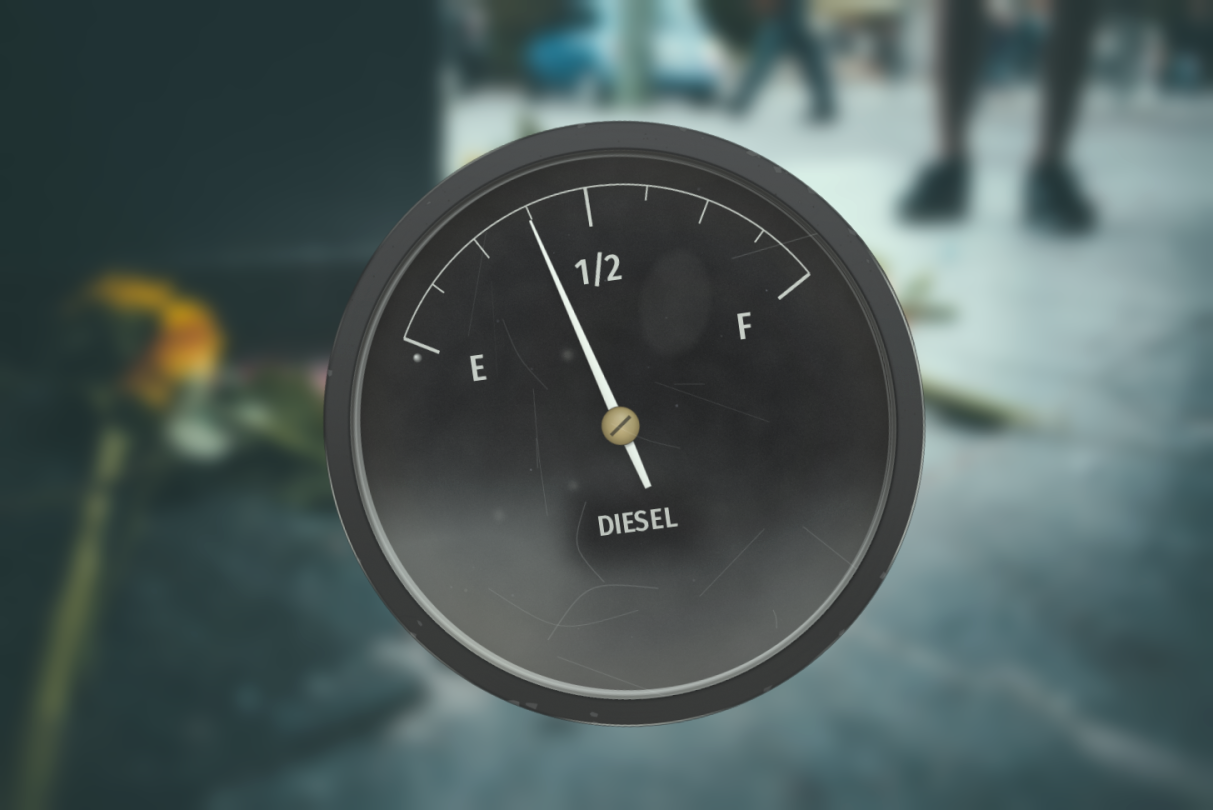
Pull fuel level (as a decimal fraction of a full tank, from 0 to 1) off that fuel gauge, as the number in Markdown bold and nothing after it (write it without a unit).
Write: **0.375**
